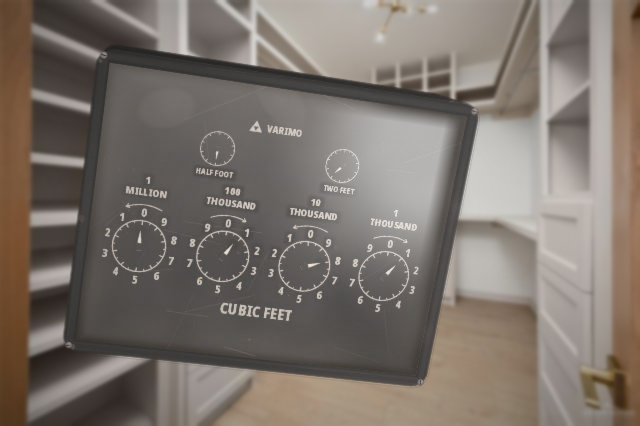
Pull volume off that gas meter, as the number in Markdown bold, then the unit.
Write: **8100** ft³
